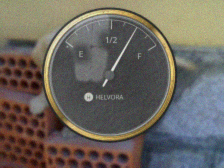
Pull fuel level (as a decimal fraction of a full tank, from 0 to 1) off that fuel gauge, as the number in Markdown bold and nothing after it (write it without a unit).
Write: **0.75**
